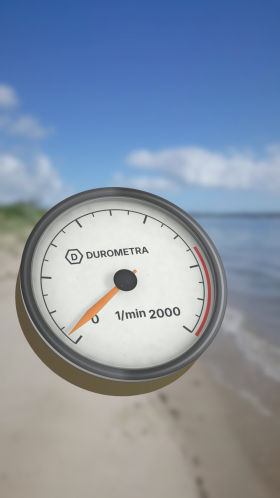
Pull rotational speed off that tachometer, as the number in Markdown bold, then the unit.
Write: **50** rpm
